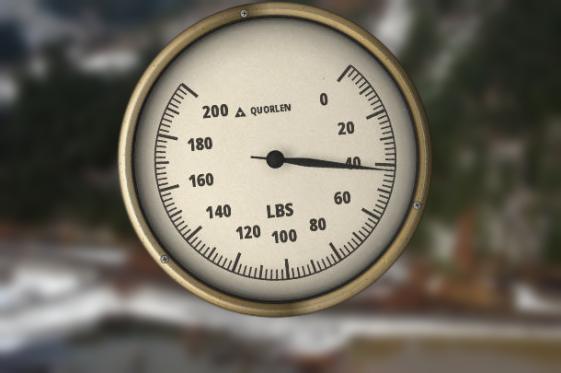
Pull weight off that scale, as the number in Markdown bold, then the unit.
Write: **42** lb
